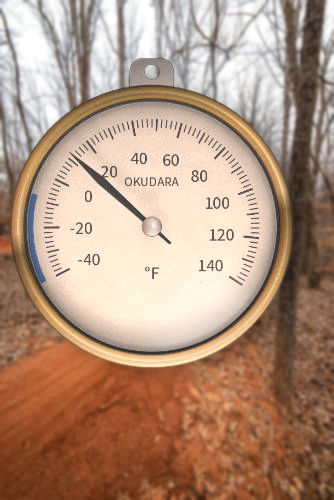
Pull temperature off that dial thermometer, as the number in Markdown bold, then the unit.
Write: **12** °F
